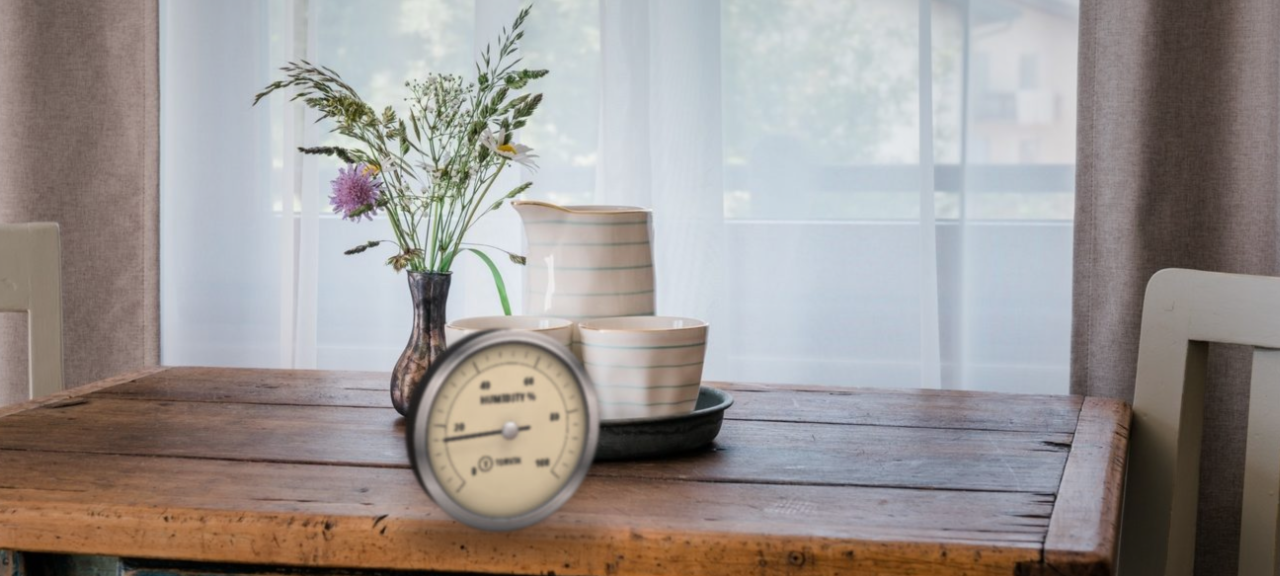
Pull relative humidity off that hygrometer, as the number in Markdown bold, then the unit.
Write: **16** %
